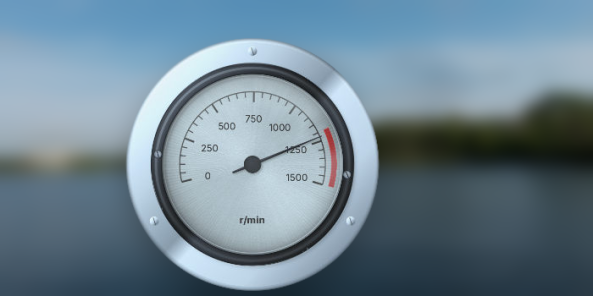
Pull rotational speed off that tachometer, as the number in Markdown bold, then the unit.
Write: **1225** rpm
